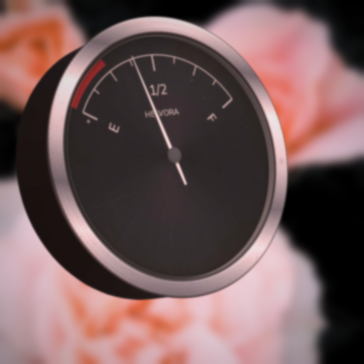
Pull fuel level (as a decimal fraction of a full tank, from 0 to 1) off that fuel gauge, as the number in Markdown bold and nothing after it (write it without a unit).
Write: **0.375**
